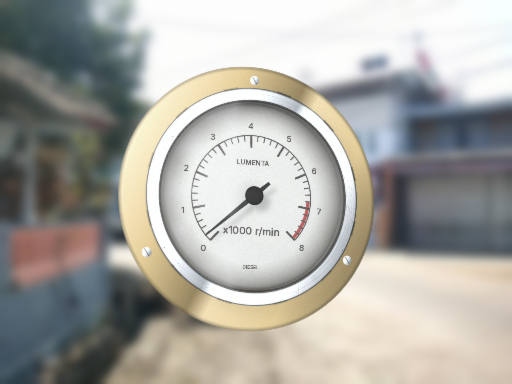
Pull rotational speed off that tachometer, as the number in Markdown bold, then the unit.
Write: **200** rpm
